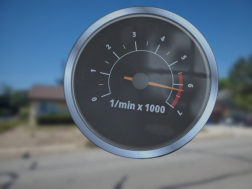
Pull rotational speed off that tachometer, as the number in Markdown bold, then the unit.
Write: **6250** rpm
